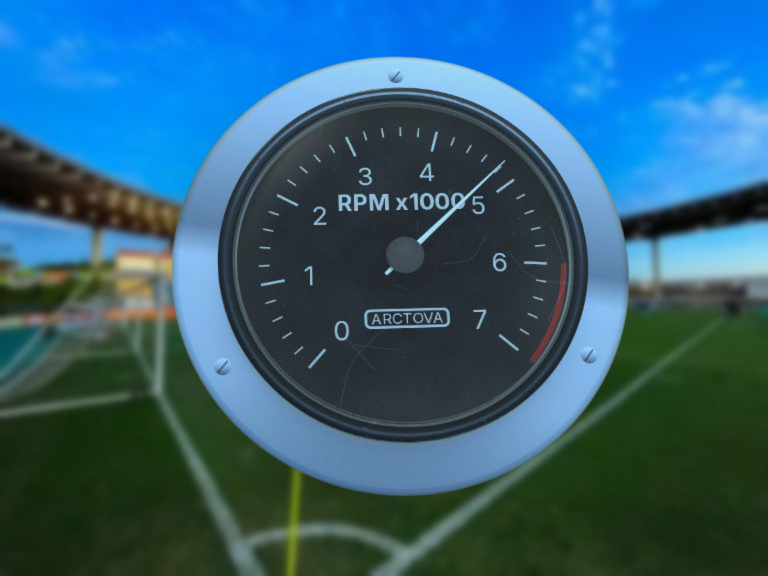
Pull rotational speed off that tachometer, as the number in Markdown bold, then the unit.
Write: **4800** rpm
